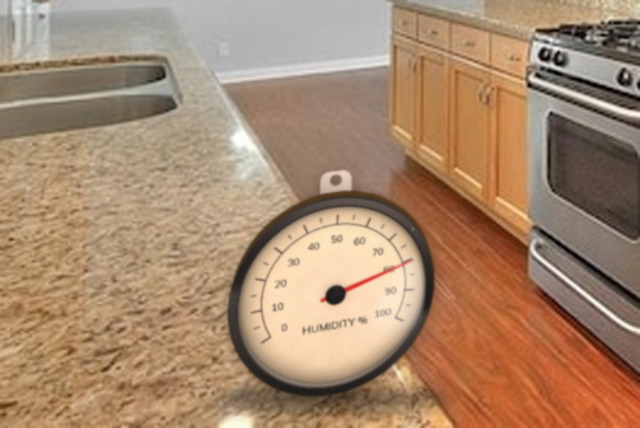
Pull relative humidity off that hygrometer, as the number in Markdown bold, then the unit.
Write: **80** %
